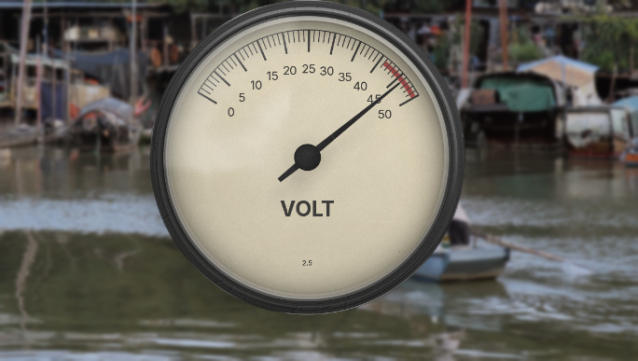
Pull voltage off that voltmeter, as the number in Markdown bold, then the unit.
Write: **46** V
